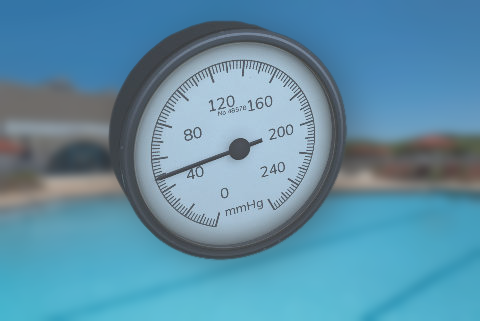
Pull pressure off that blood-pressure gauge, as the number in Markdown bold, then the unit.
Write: **50** mmHg
